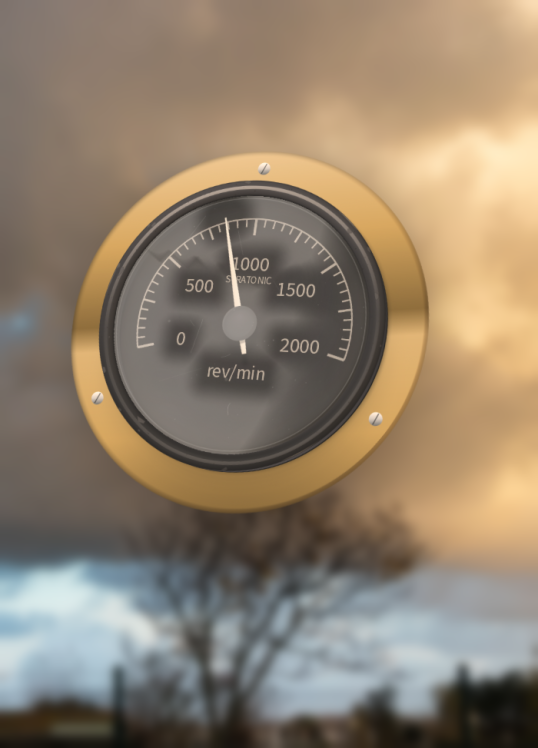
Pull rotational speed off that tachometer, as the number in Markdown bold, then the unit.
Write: **850** rpm
